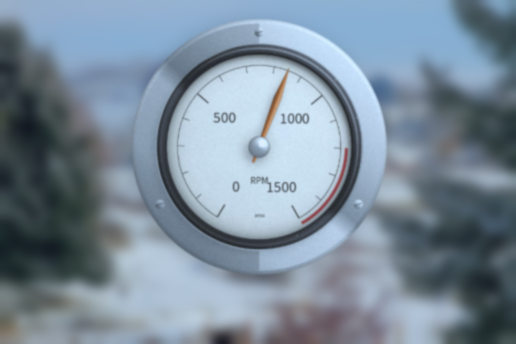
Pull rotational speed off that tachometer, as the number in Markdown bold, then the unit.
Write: **850** rpm
